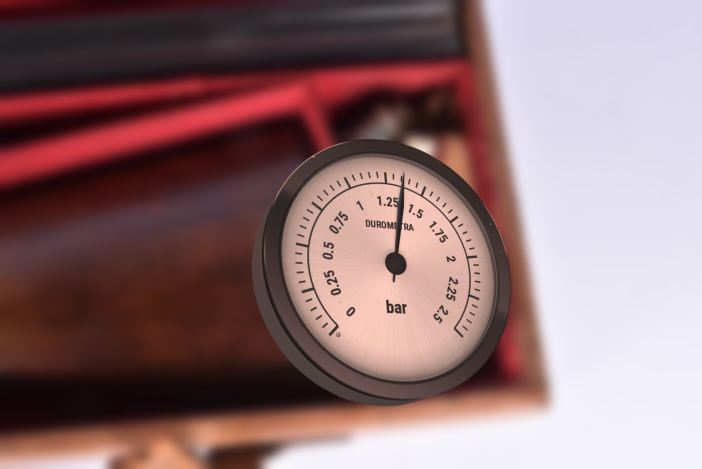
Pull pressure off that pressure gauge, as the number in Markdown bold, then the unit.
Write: **1.35** bar
